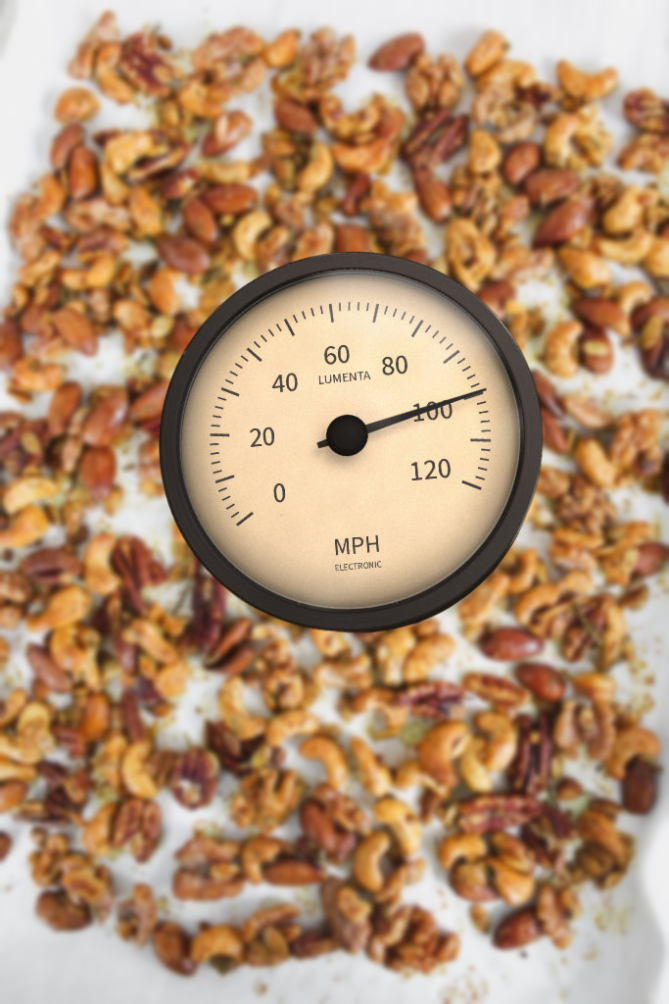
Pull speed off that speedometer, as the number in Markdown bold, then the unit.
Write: **100** mph
